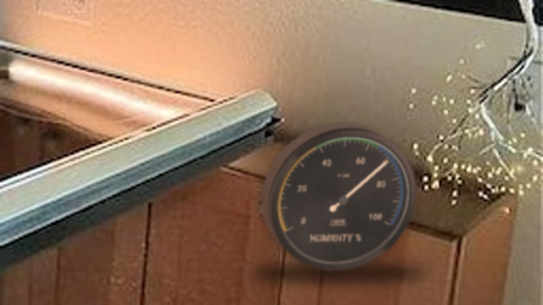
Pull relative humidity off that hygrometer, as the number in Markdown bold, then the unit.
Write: **70** %
